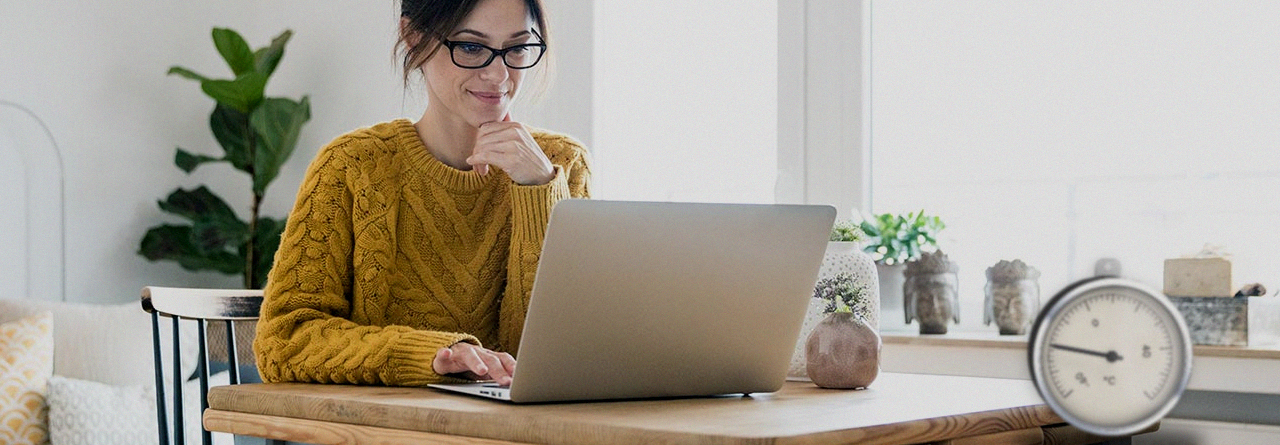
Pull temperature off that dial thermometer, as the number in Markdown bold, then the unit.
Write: **-20** °C
